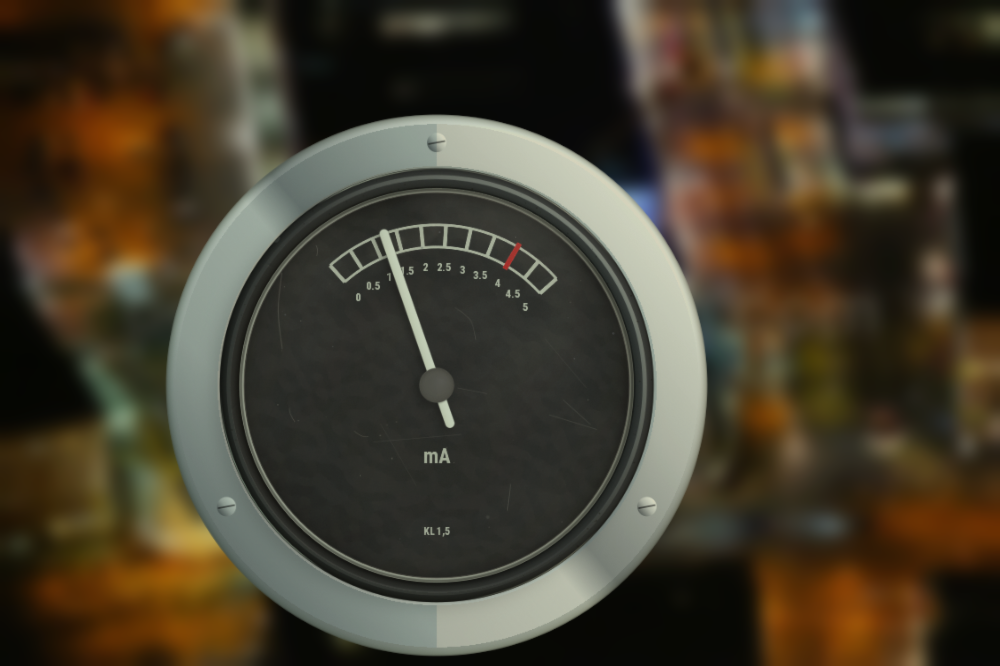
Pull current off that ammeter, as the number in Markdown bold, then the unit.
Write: **1.25** mA
